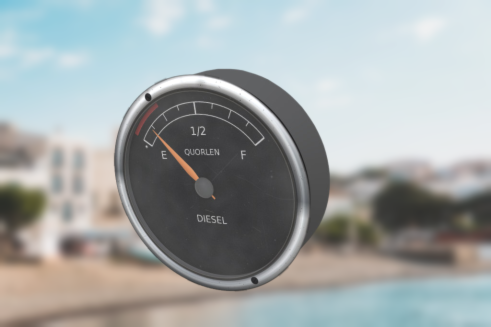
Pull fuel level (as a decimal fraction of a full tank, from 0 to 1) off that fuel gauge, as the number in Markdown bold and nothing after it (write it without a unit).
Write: **0.125**
